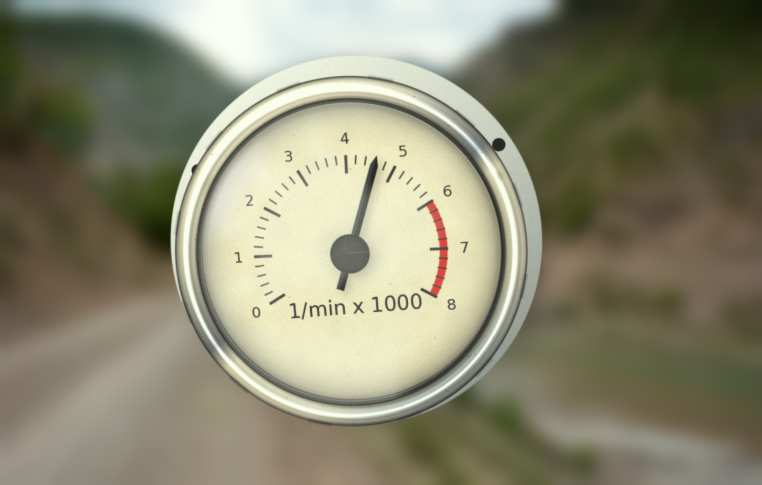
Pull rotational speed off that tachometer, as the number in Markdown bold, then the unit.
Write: **4600** rpm
